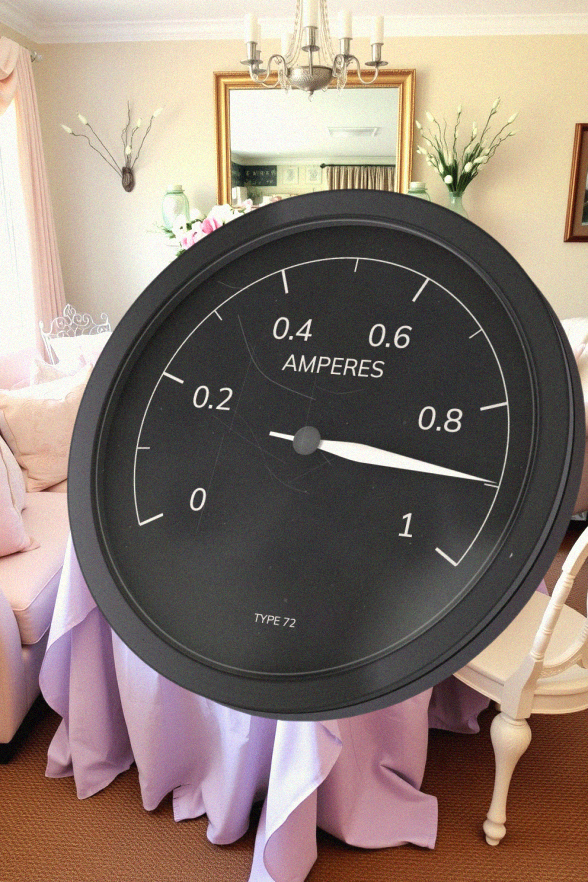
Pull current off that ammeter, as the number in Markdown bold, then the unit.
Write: **0.9** A
